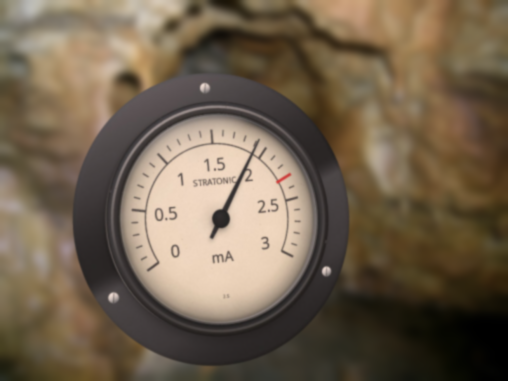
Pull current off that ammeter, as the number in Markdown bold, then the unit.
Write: **1.9** mA
